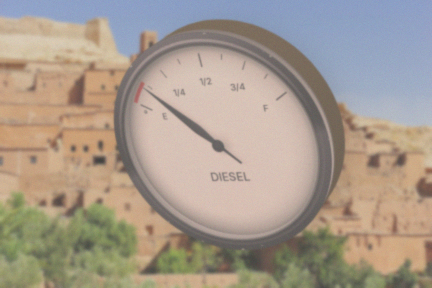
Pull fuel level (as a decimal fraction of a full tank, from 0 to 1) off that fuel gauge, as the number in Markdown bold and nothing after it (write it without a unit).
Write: **0.125**
